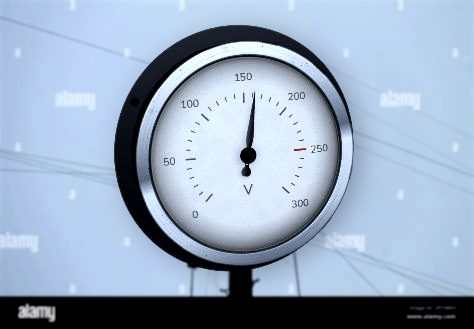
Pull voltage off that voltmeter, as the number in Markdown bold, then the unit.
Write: **160** V
